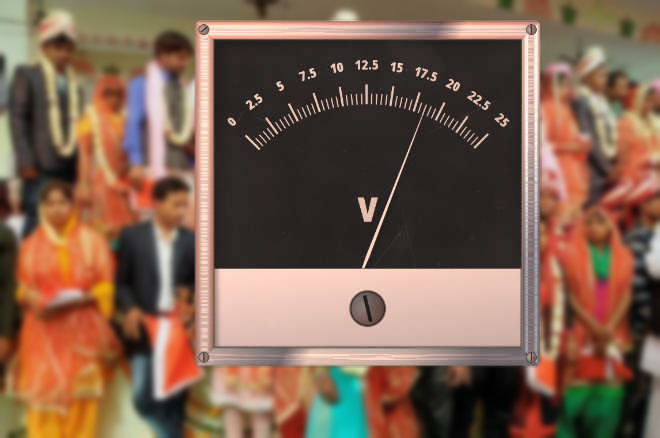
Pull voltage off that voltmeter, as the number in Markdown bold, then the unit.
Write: **18.5** V
